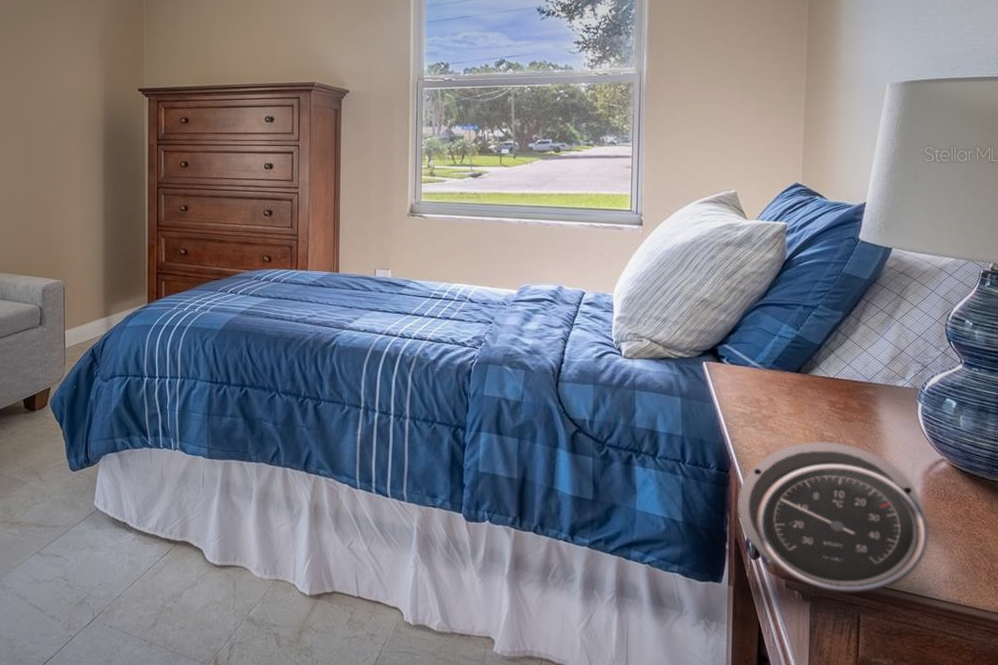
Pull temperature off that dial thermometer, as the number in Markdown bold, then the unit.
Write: **-10** °C
